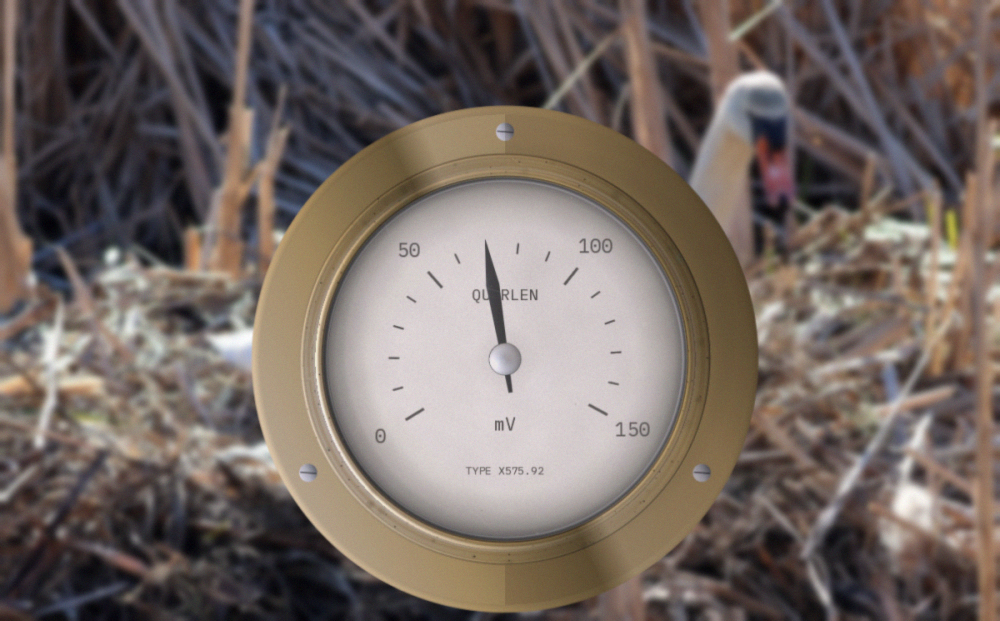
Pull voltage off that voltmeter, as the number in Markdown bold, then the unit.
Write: **70** mV
